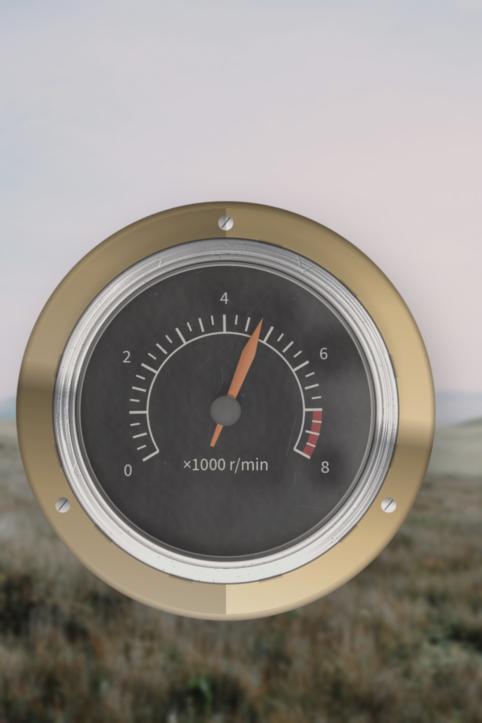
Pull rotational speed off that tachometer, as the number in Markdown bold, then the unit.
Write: **4750** rpm
